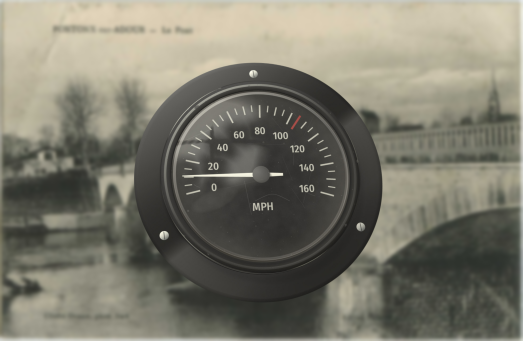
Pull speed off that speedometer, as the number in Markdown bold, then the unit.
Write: **10** mph
